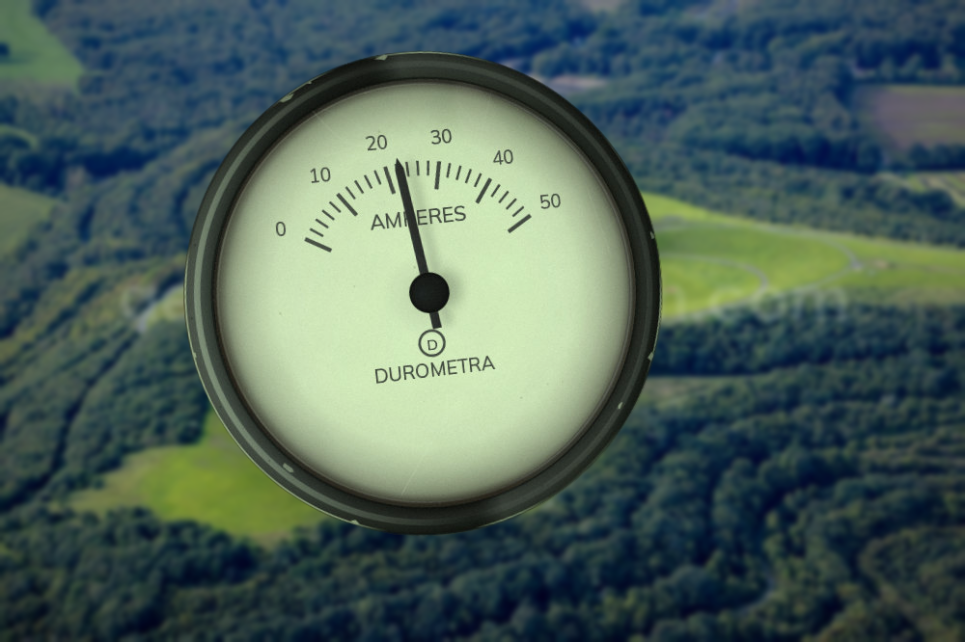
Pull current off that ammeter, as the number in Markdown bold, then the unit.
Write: **22** A
